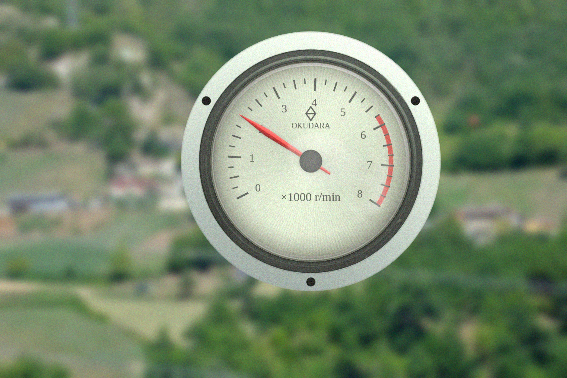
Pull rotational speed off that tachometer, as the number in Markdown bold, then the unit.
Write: **2000** rpm
